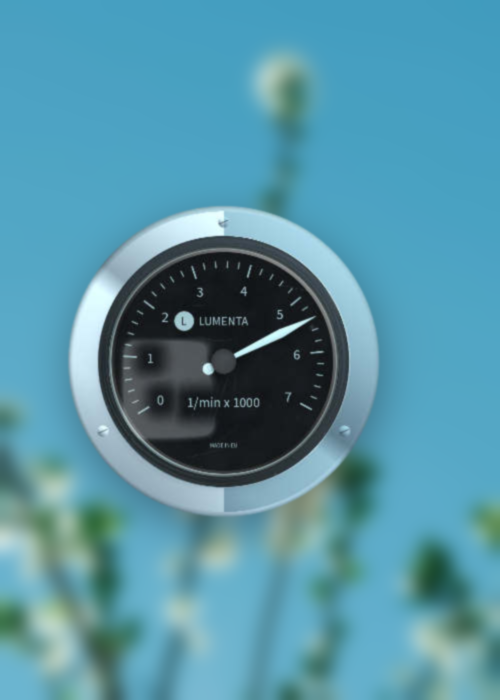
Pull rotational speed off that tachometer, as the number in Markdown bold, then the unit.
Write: **5400** rpm
